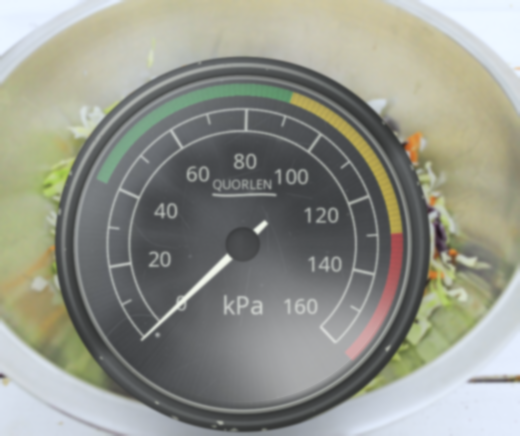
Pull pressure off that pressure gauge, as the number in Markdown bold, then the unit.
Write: **0** kPa
